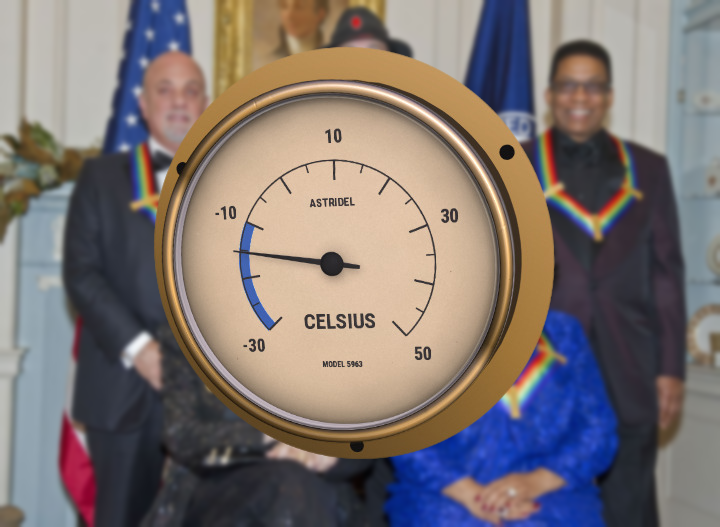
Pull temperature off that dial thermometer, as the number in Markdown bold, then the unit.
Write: **-15** °C
